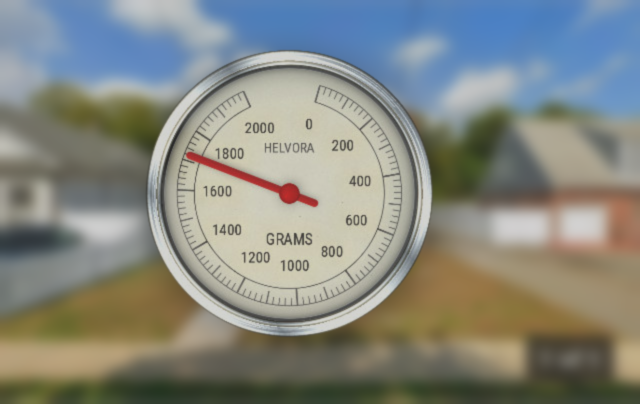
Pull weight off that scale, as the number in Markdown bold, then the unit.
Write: **1720** g
